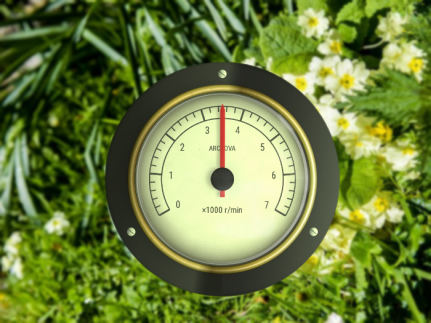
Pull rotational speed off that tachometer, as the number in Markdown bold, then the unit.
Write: **3500** rpm
